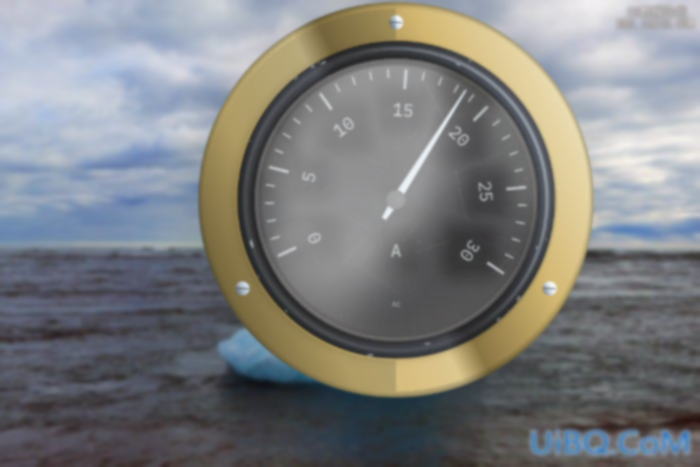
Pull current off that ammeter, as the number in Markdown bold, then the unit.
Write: **18.5** A
